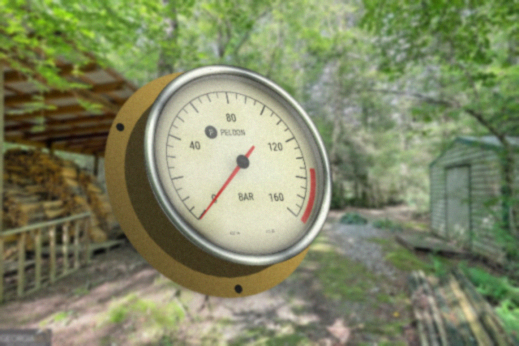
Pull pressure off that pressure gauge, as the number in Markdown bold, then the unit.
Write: **0** bar
